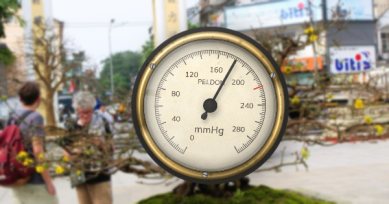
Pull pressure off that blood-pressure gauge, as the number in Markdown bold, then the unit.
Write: **180** mmHg
